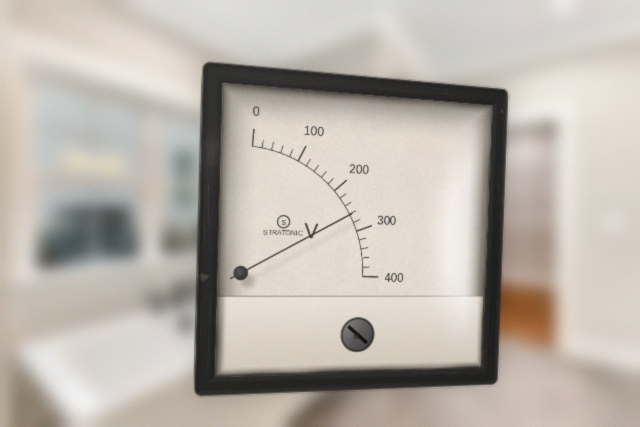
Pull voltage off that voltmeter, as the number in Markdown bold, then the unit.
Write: **260** V
